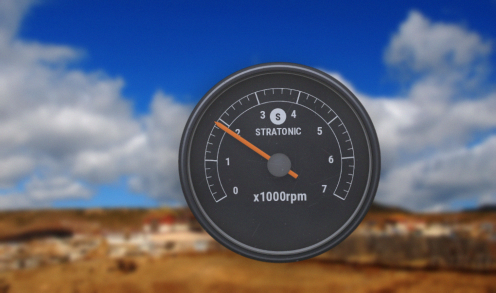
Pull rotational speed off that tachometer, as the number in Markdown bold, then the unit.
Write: **1900** rpm
